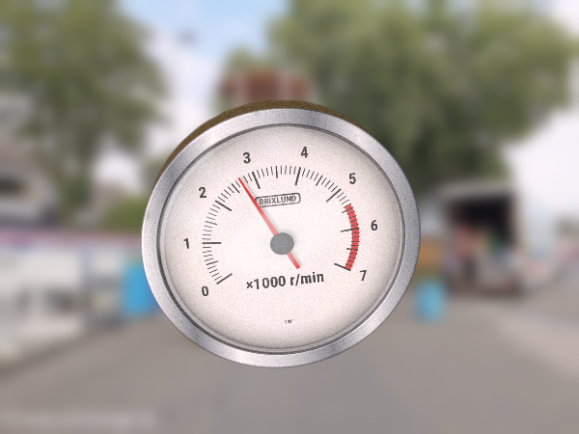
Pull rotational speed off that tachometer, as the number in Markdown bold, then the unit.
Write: **2700** rpm
